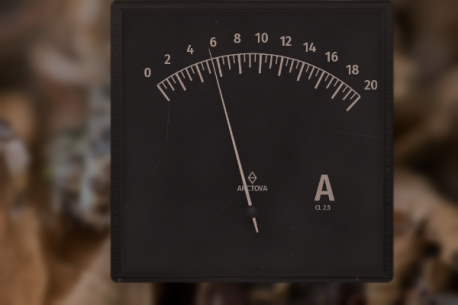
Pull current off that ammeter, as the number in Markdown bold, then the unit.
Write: **5.5** A
